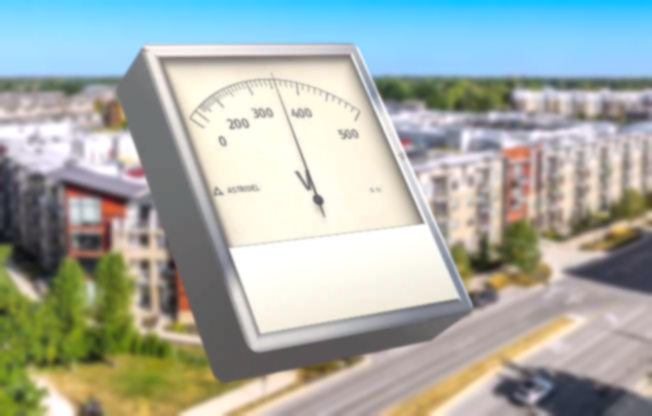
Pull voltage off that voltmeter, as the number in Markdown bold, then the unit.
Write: **350** V
